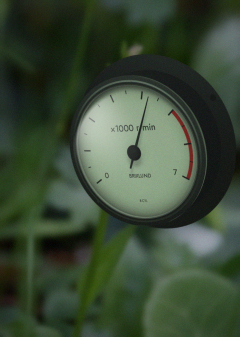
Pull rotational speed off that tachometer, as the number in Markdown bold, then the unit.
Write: **4250** rpm
